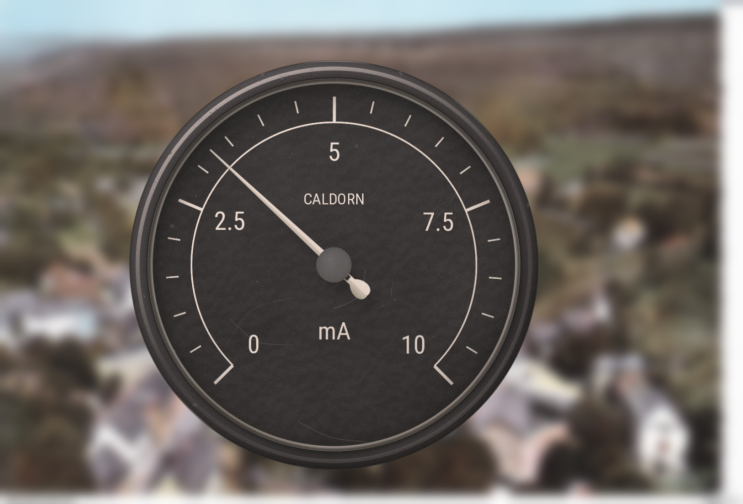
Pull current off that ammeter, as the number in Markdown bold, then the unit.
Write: **3.25** mA
